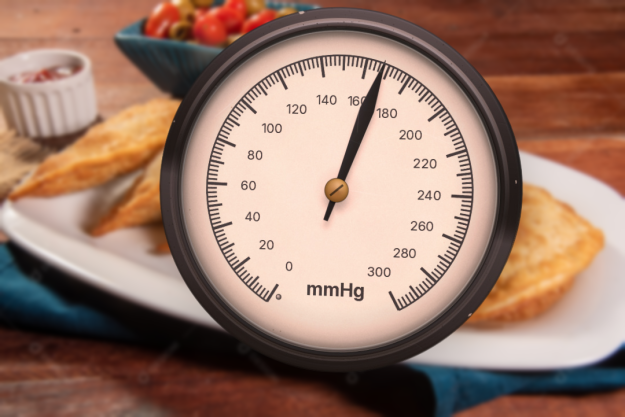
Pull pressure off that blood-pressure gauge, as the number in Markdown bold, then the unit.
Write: **168** mmHg
